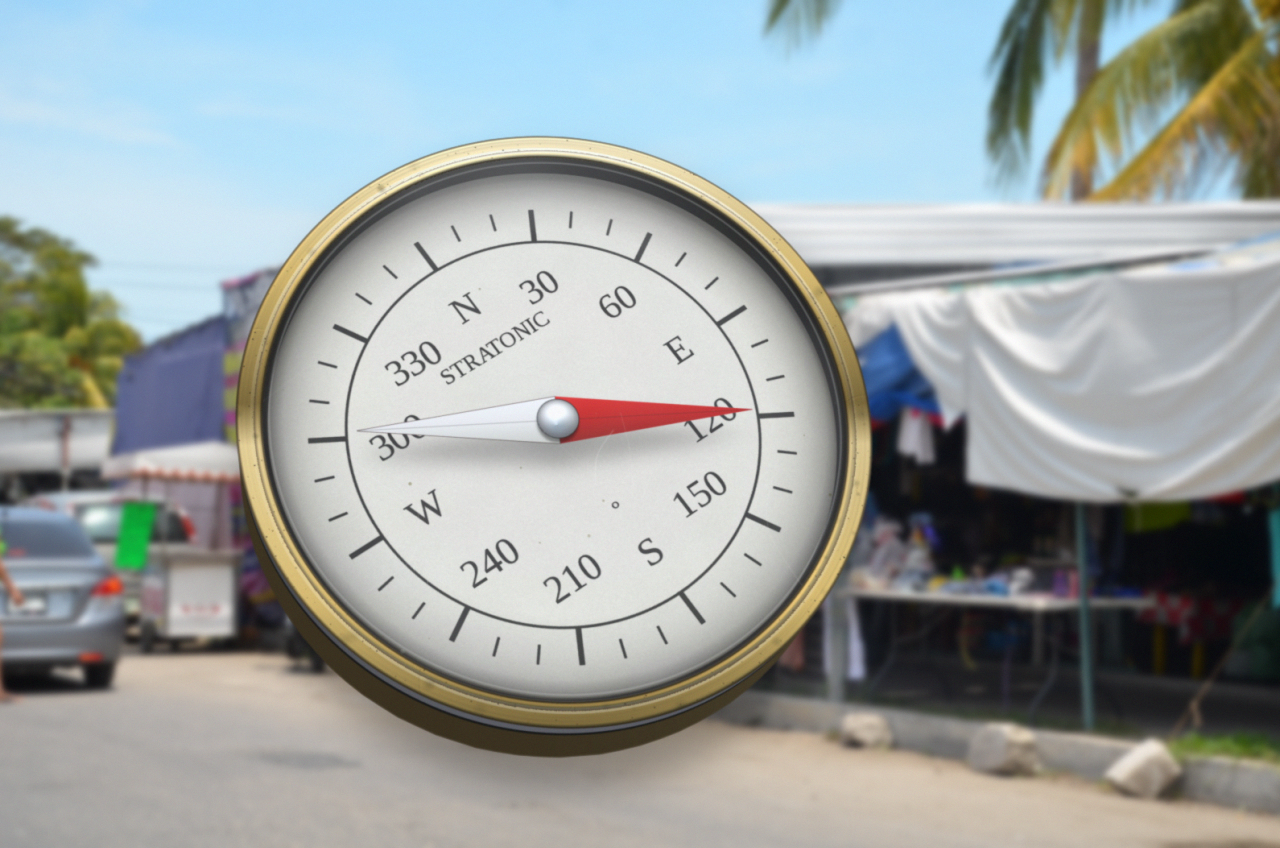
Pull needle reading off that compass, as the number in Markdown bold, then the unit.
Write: **120** °
